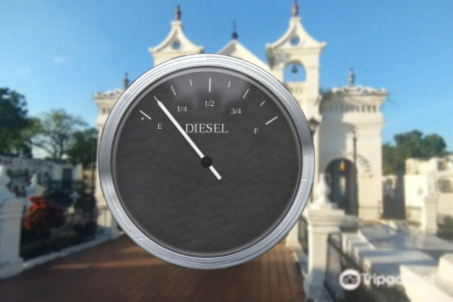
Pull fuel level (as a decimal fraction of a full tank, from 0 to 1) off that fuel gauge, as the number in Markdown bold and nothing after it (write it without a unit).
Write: **0.125**
